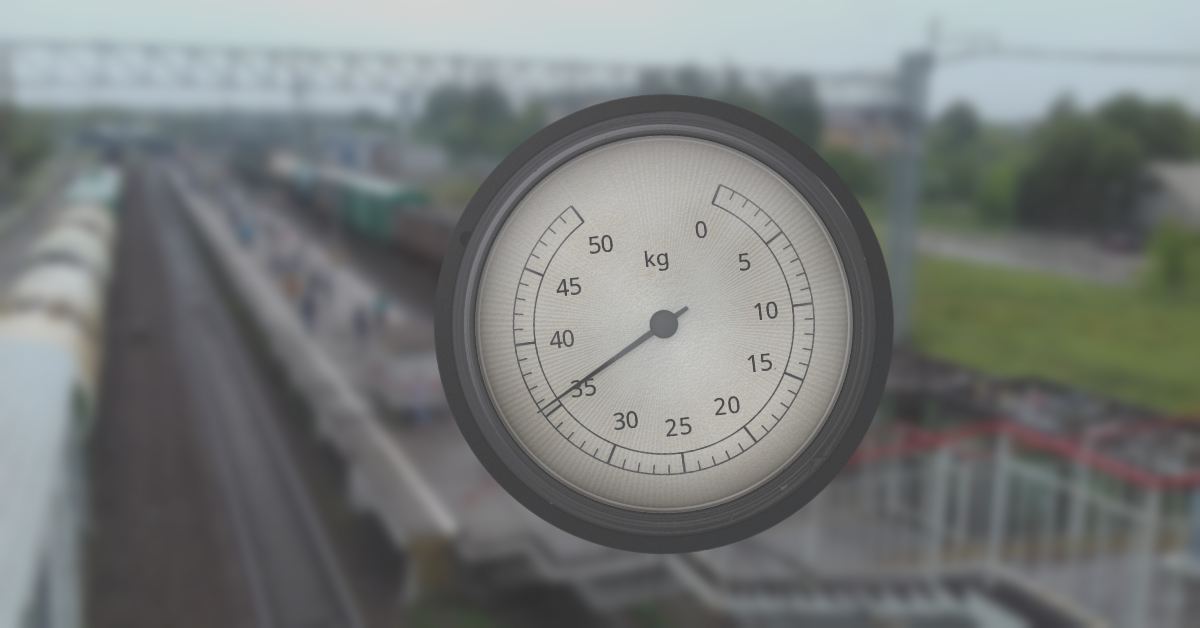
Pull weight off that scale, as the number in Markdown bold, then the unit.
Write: **35.5** kg
